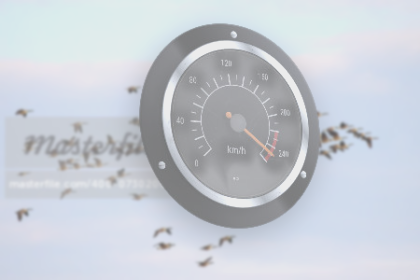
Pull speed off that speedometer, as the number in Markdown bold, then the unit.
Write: **250** km/h
